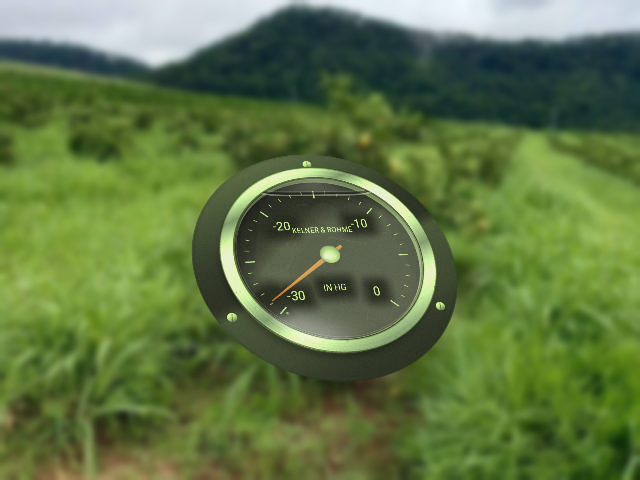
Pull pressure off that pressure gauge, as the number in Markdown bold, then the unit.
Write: **-29** inHg
